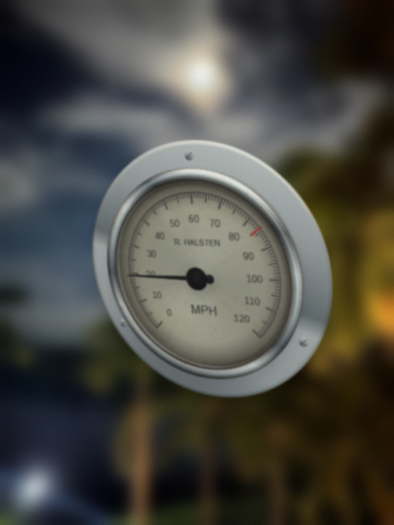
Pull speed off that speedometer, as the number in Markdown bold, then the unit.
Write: **20** mph
